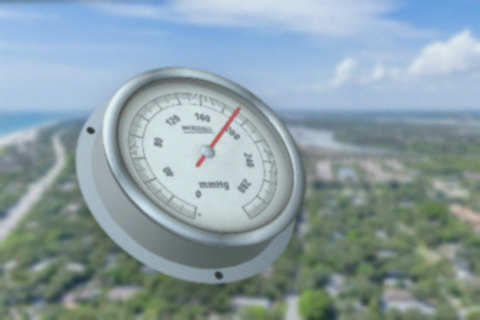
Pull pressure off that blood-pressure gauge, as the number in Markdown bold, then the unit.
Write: **190** mmHg
